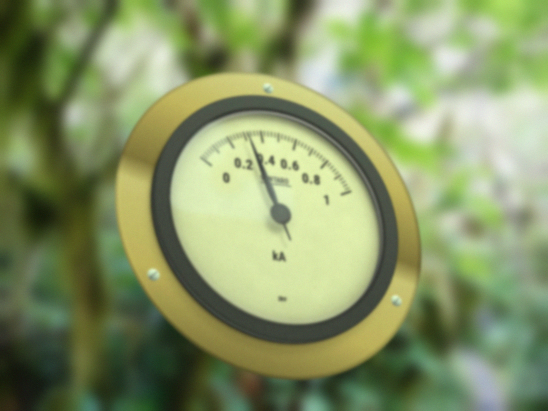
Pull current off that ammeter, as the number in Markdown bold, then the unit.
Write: **0.3** kA
